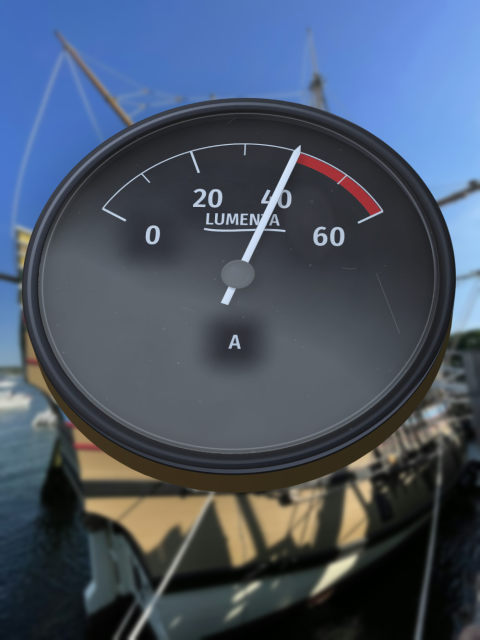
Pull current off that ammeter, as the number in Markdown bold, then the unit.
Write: **40** A
